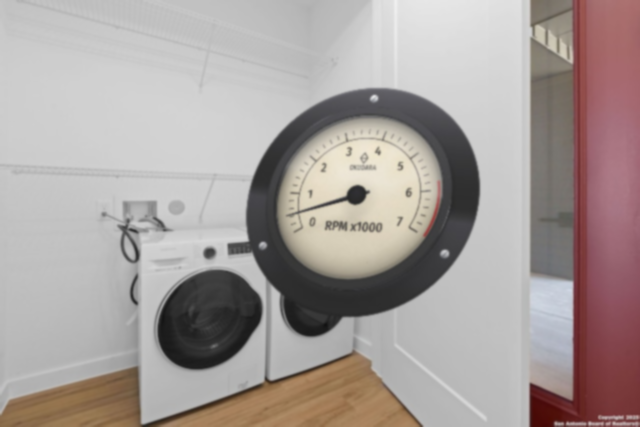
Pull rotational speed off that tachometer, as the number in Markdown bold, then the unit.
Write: **400** rpm
